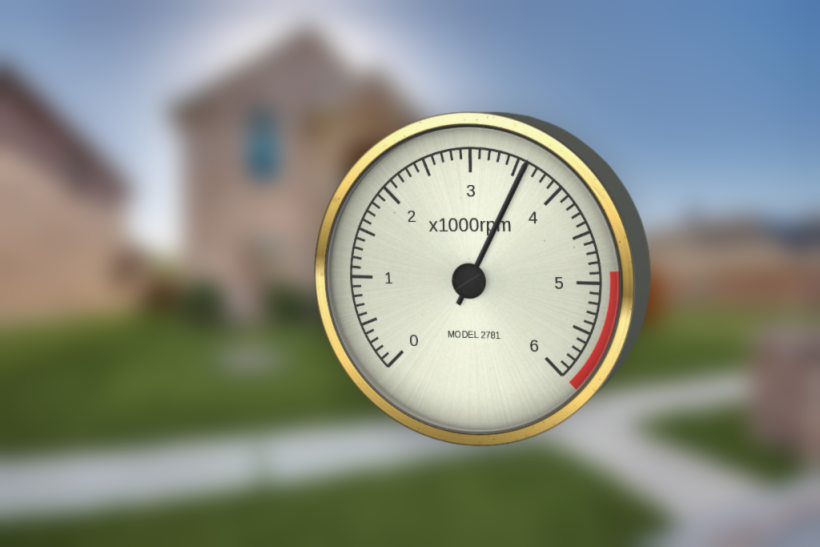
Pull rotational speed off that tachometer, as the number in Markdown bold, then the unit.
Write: **3600** rpm
